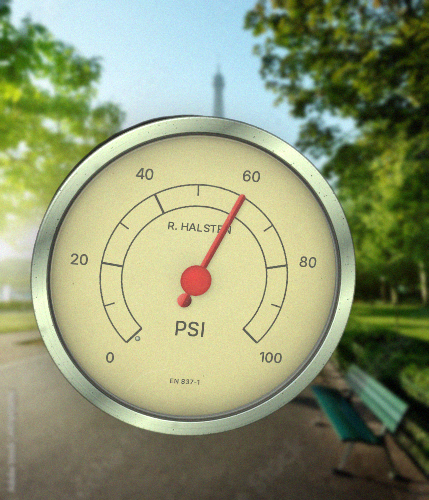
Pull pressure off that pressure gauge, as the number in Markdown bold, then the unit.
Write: **60** psi
